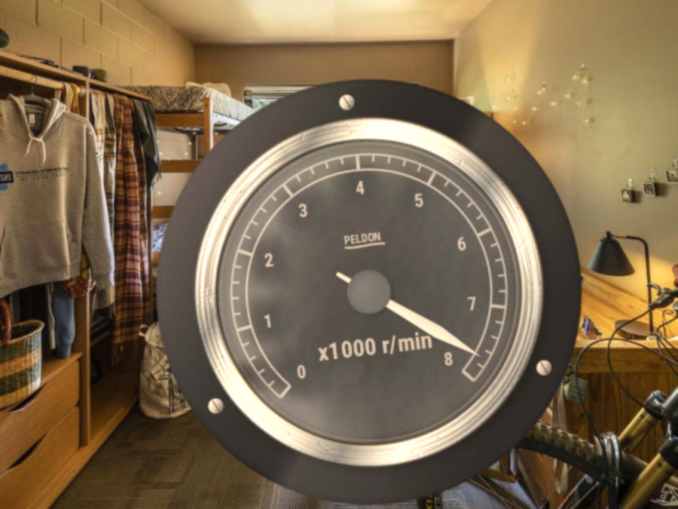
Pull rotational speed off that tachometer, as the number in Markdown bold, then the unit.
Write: **7700** rpm
